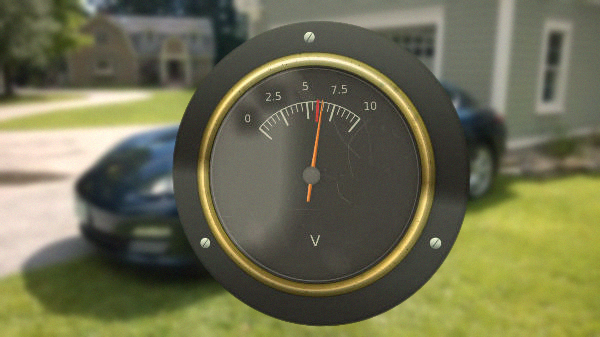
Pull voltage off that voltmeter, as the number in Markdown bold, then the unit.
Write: **6.5** V
